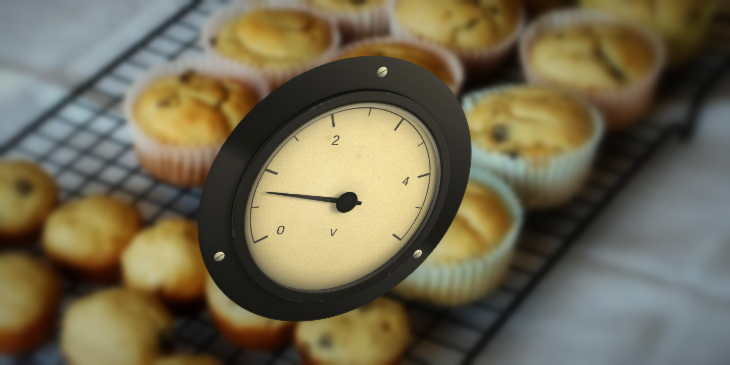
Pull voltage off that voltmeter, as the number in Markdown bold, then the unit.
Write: **0.75** V
